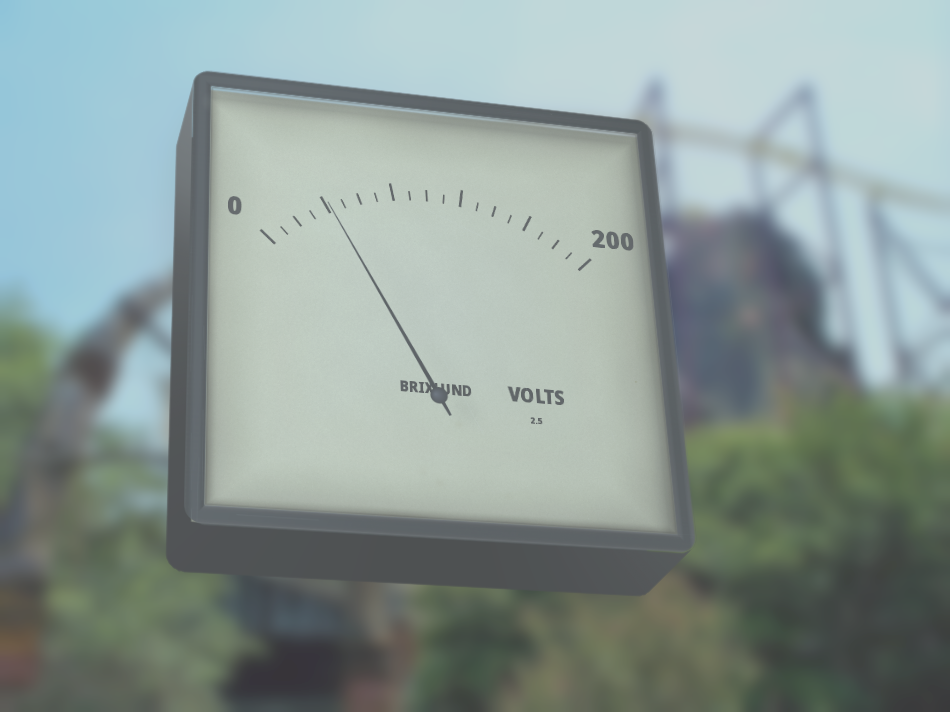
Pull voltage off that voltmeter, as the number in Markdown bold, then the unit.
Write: **40** V
